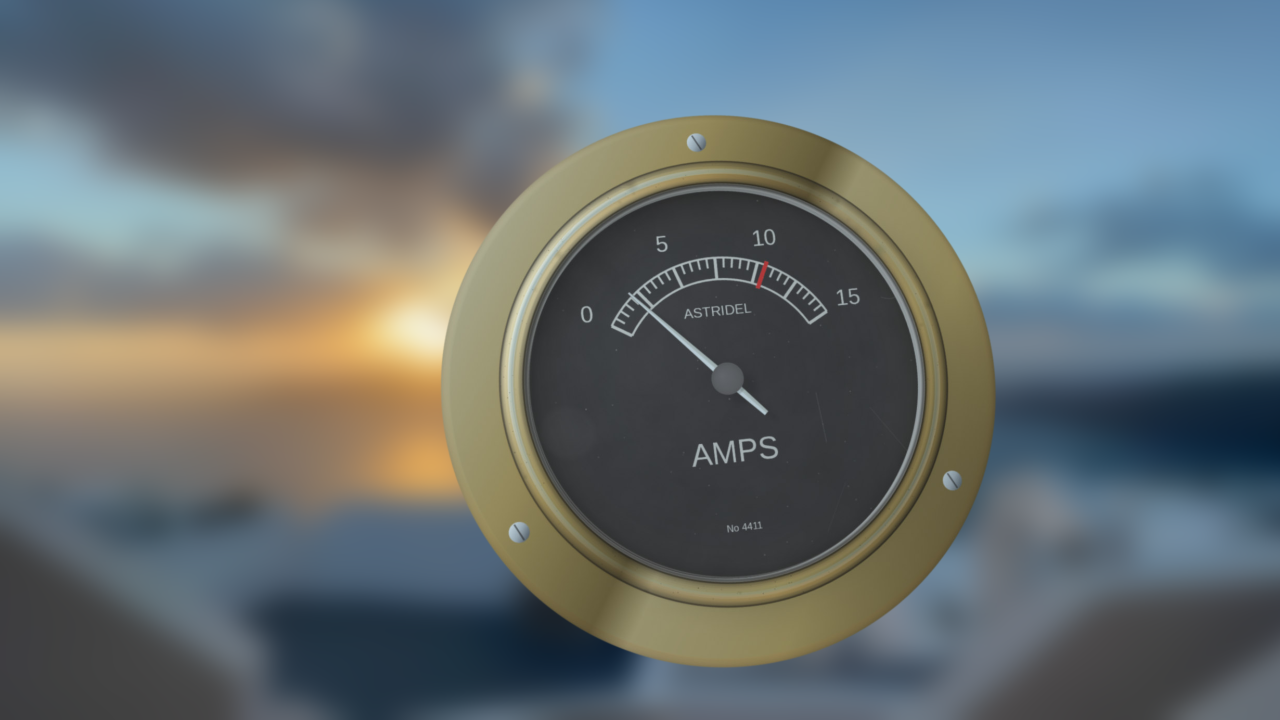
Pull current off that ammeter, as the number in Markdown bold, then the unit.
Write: **2** A
